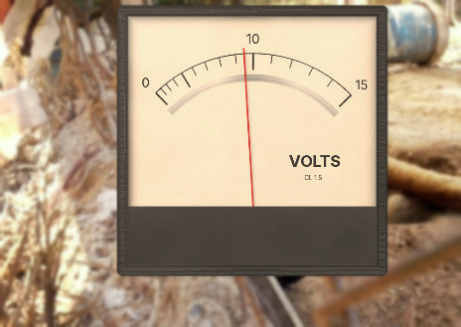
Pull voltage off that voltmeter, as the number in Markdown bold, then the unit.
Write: **9.5** V
